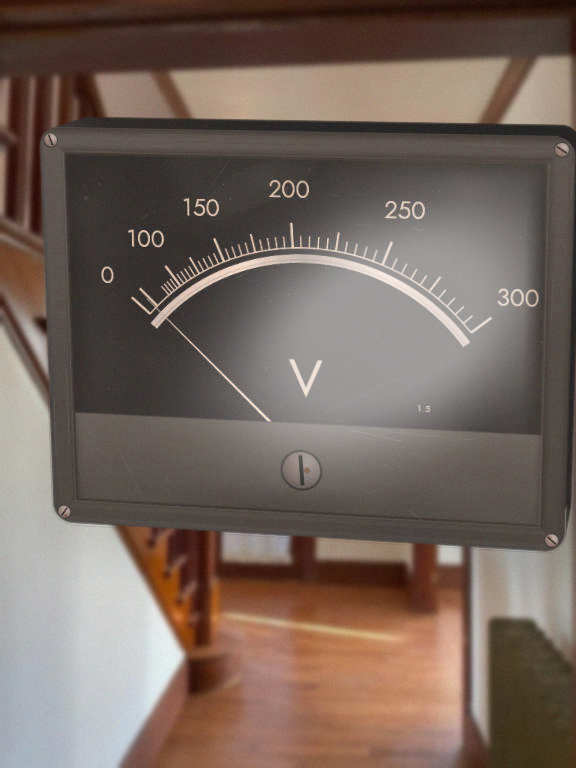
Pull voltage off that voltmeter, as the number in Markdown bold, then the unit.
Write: **50** V
